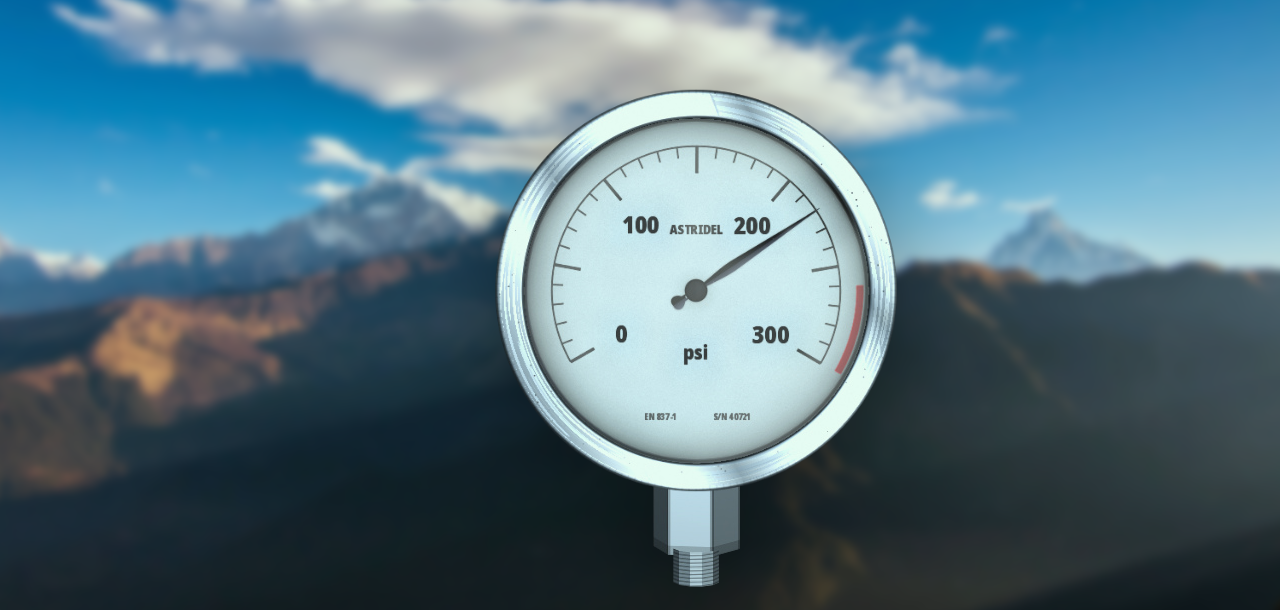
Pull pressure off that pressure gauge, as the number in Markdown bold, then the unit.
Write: **220** psi
